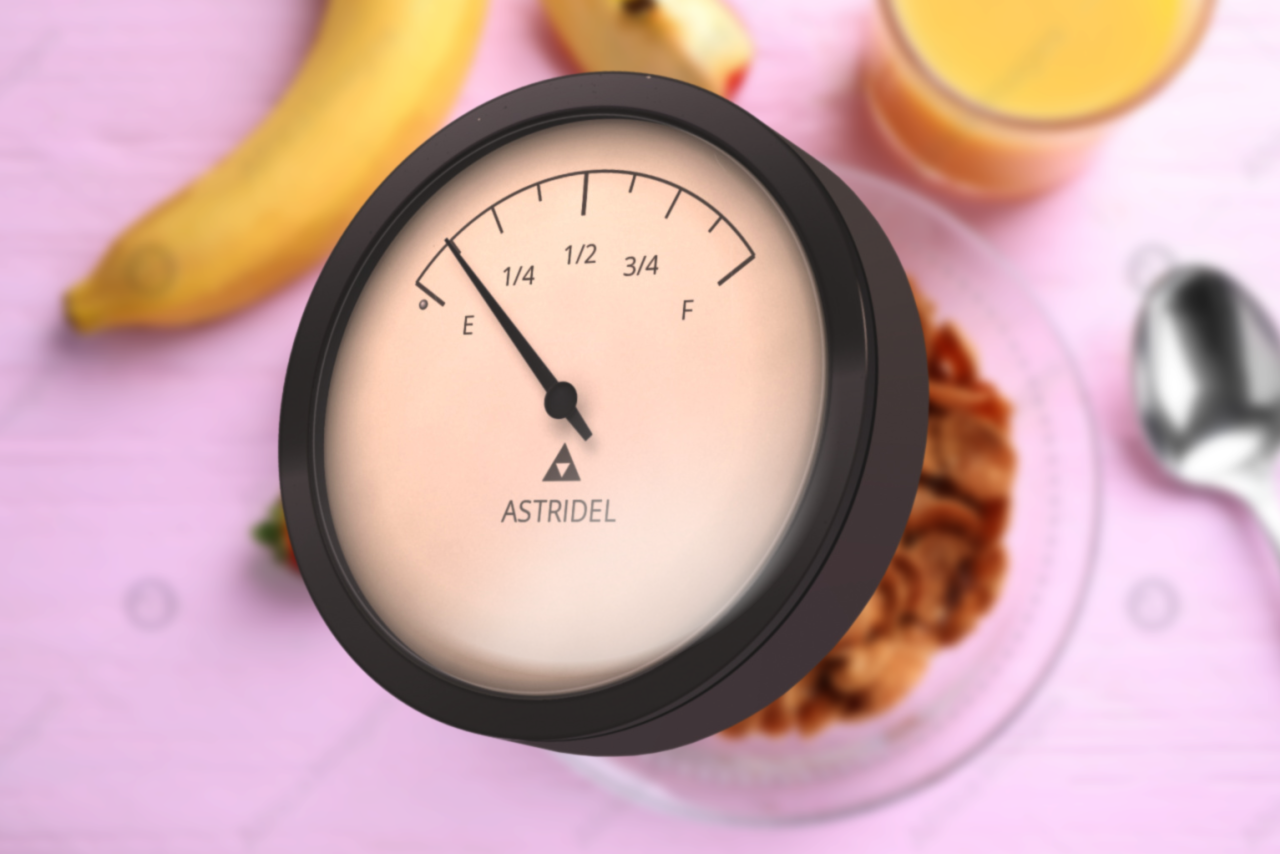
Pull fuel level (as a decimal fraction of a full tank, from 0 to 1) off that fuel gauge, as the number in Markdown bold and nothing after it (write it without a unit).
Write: **0.125**
